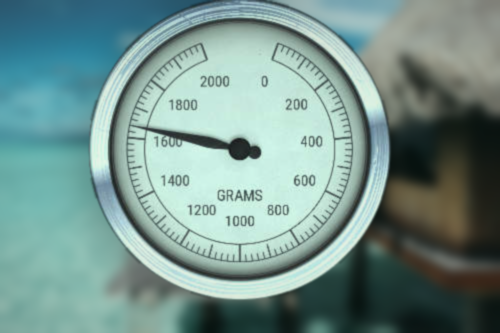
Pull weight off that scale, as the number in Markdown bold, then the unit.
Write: **1640** g
